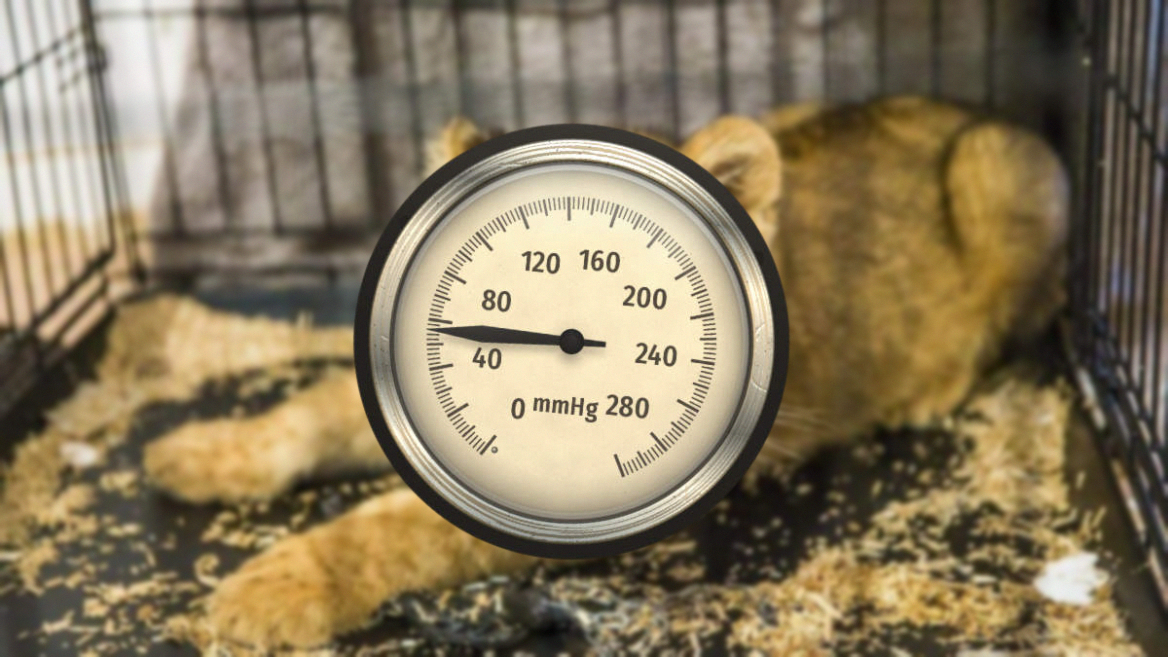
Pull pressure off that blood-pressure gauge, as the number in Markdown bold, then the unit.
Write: **56** mmHg
